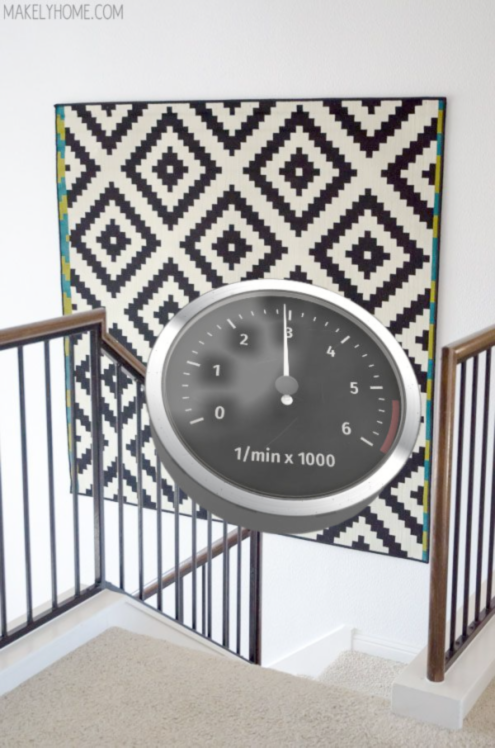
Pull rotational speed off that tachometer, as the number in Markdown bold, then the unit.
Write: **2900** rpm
